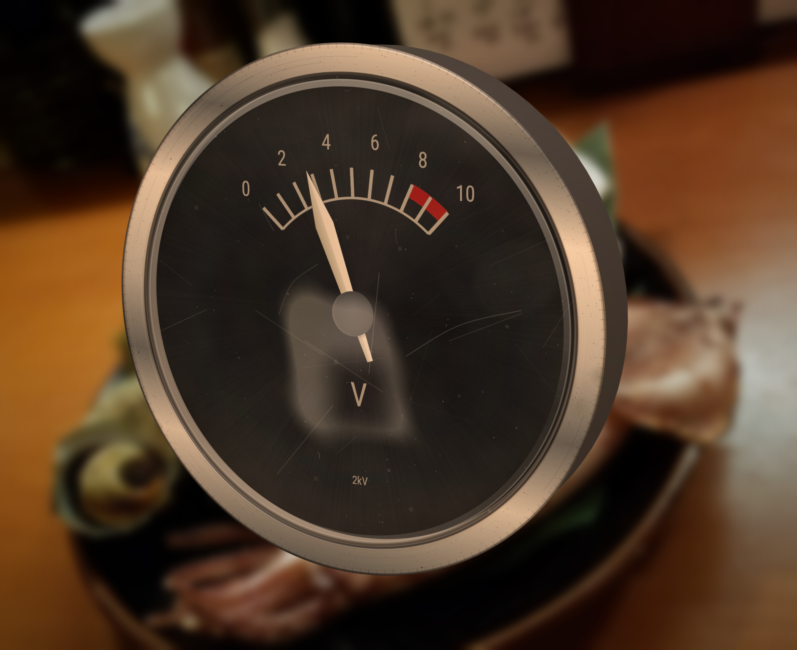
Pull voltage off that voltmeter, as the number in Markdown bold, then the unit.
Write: **3** V
